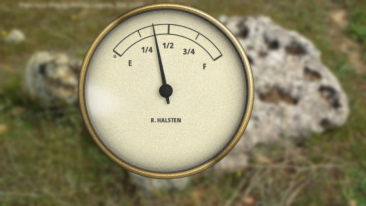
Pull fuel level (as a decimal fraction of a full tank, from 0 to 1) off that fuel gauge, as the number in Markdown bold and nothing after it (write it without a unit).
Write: **0.375**
